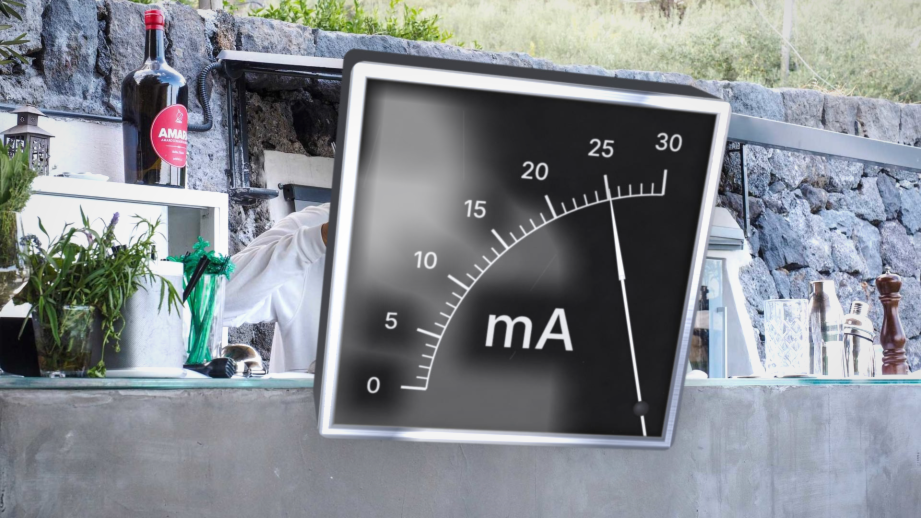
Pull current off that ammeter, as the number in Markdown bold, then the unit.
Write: **25** mA
